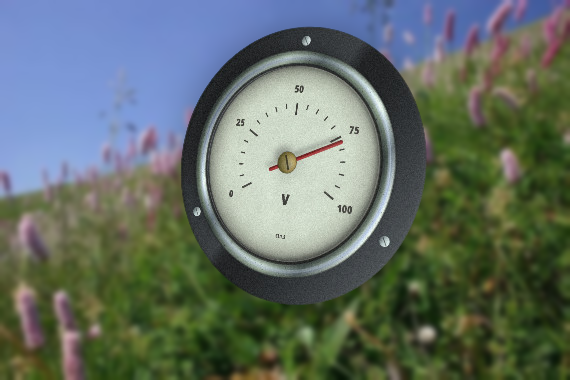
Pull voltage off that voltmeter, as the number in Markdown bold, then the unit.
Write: **77.5** V
